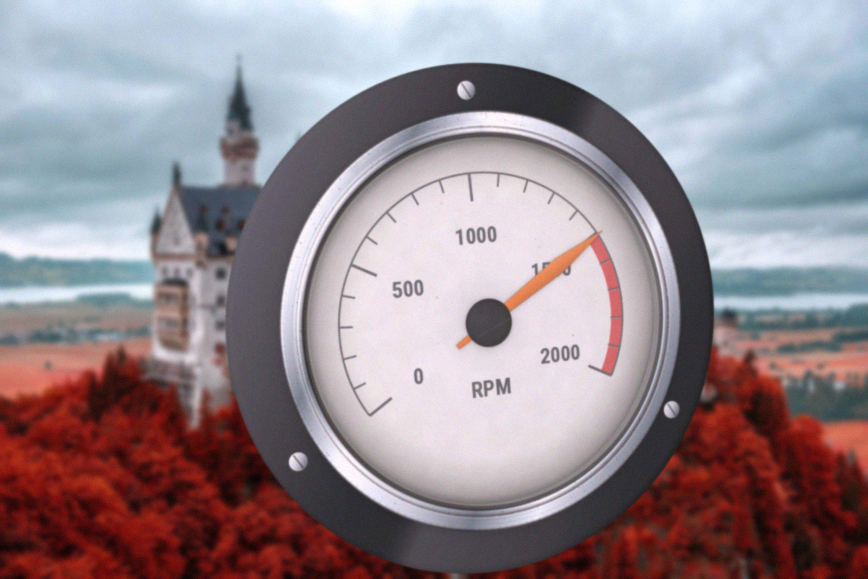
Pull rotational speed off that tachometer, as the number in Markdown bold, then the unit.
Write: **1500** rpm
